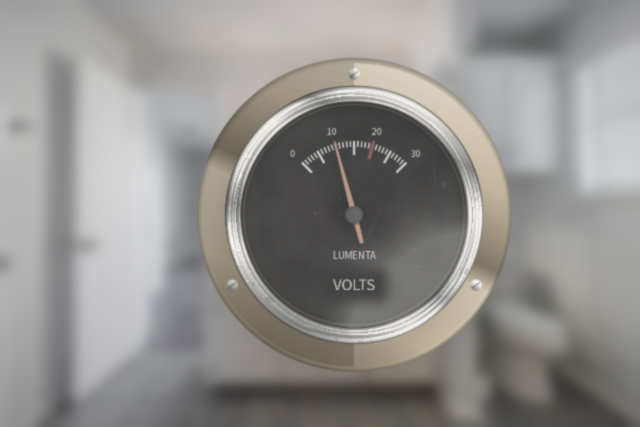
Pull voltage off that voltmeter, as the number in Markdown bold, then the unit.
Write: **10** V
